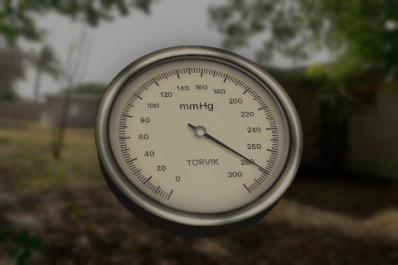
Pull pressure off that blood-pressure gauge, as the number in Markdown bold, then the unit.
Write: **280** mmHg
